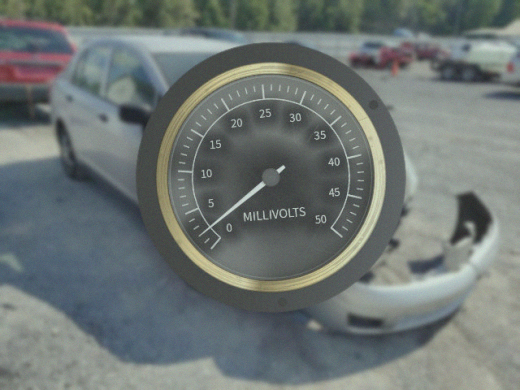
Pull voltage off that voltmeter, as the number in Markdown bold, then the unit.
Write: **2** mV
